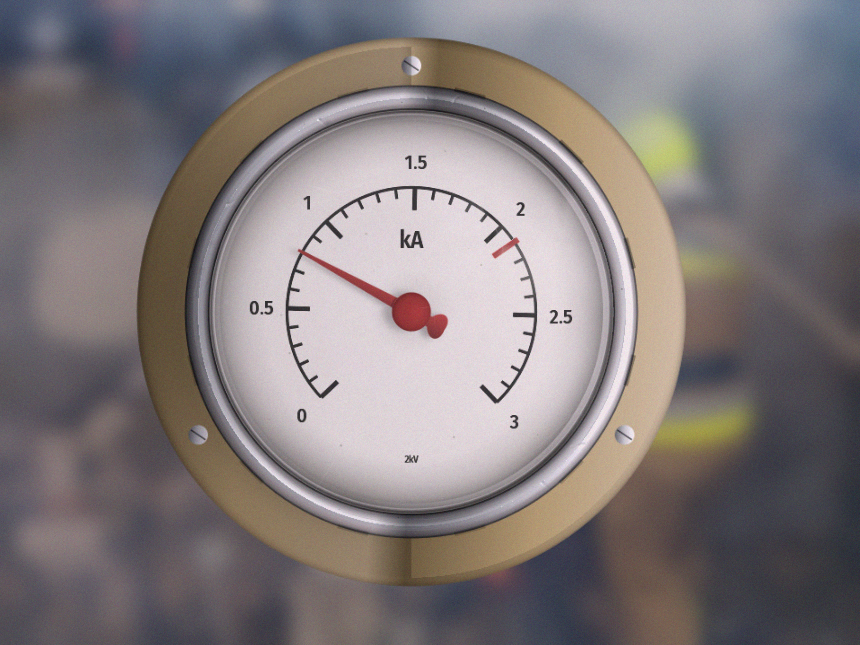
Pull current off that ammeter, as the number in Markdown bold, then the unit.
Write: **0.8** kA
